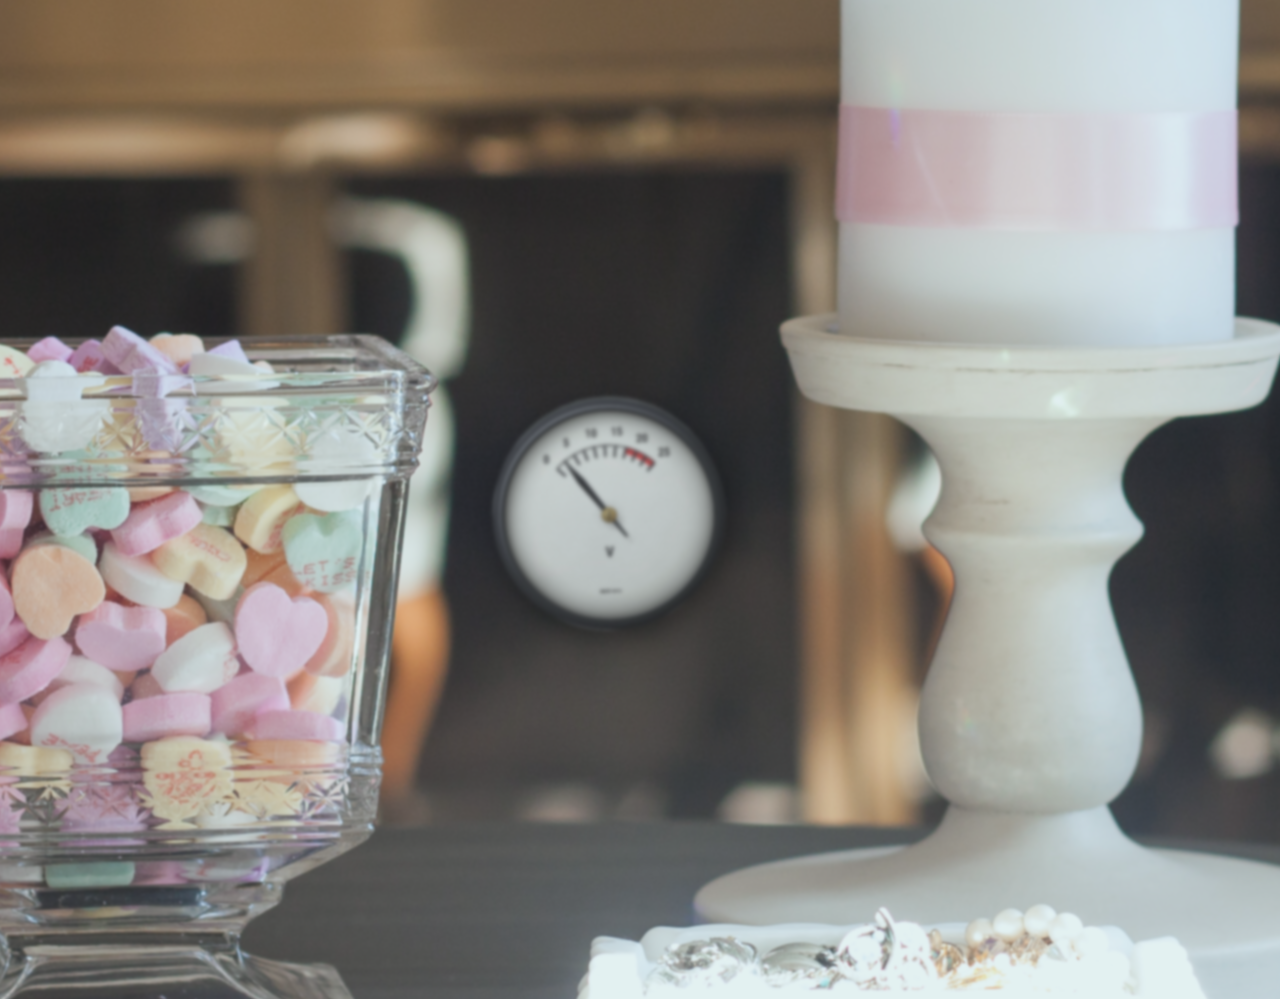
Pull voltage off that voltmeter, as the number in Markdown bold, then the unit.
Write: **2.5** V
